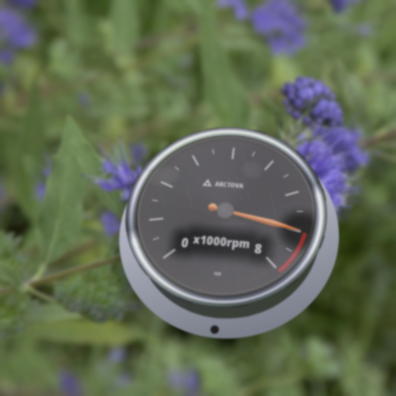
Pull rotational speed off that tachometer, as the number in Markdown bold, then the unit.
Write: **7000** rpm
